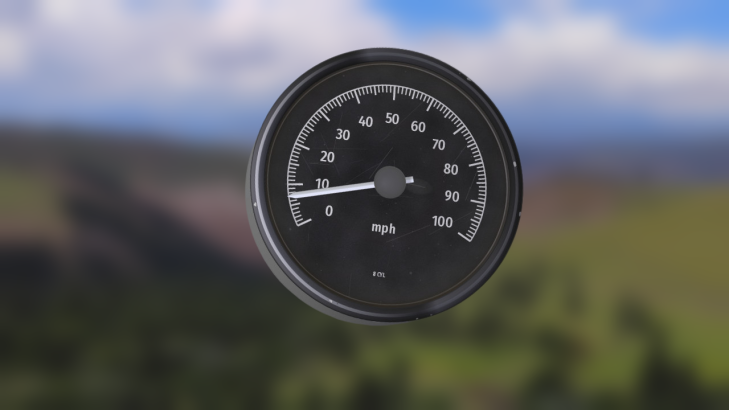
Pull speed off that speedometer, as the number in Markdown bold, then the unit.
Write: **7** mph
